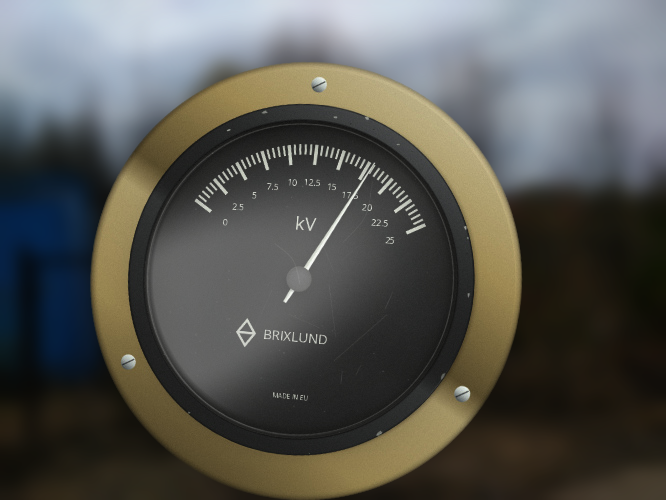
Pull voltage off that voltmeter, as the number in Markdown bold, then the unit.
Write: **18** kV
